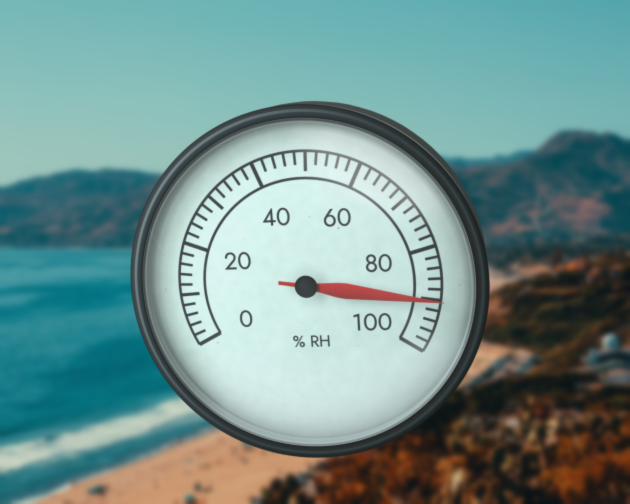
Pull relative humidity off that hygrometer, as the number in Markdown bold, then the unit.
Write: **90** %
